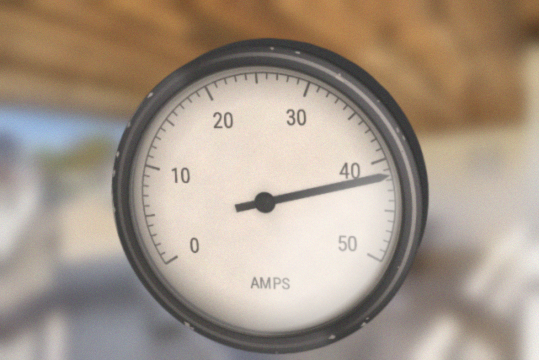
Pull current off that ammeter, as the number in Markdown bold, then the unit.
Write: **41.5** A
